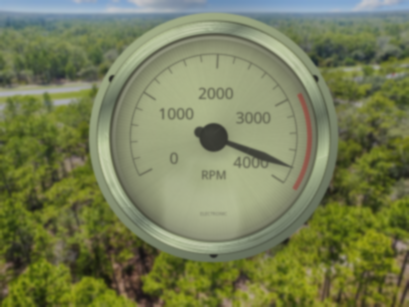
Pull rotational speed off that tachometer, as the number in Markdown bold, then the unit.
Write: **3800** rpm
